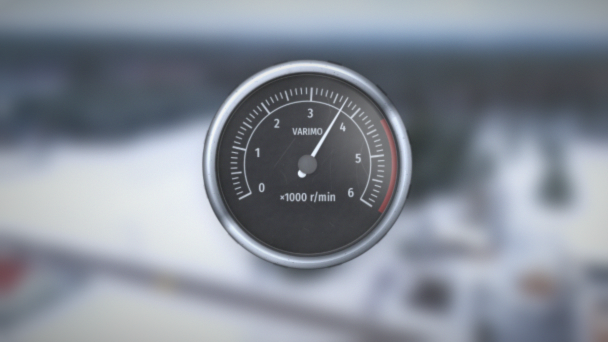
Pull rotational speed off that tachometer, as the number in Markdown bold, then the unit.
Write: **3700** rpm
